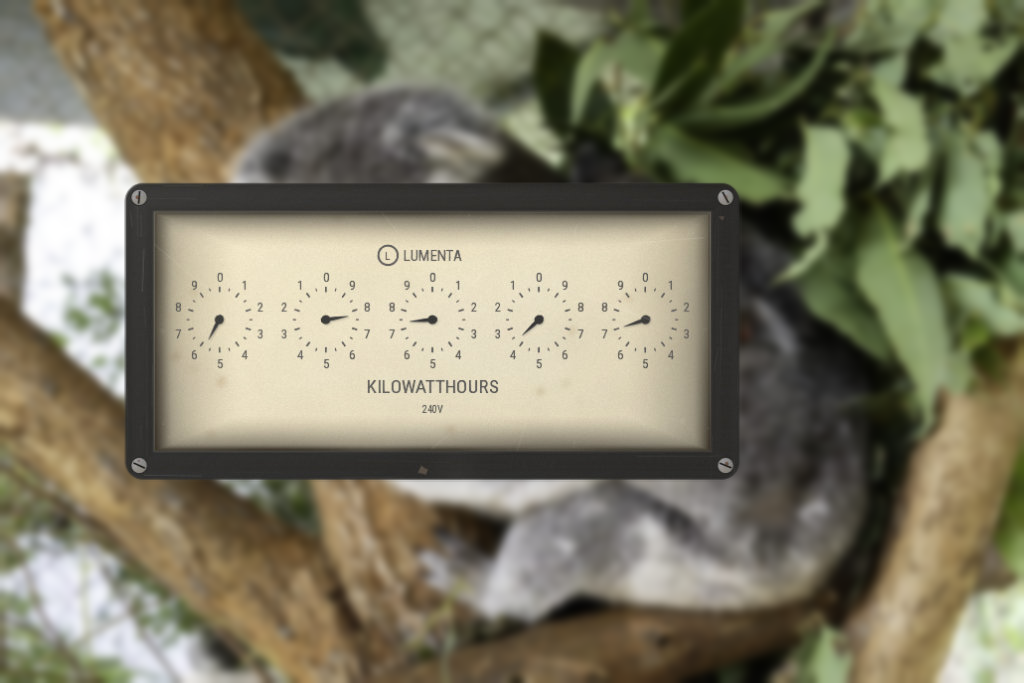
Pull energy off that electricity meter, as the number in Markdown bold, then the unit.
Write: **57737** kWh
